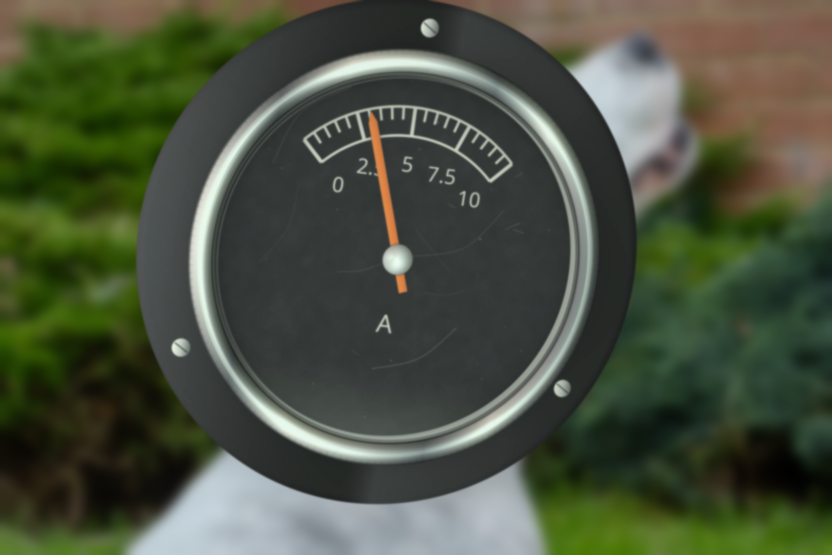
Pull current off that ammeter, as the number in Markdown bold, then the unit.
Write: **3** A
